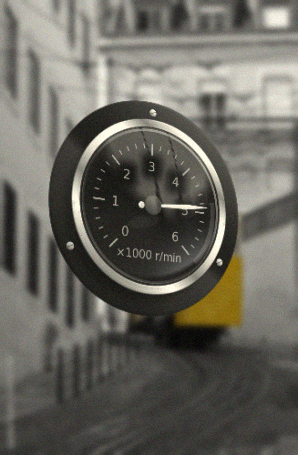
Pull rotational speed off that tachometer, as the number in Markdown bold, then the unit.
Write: **4900** rpm
